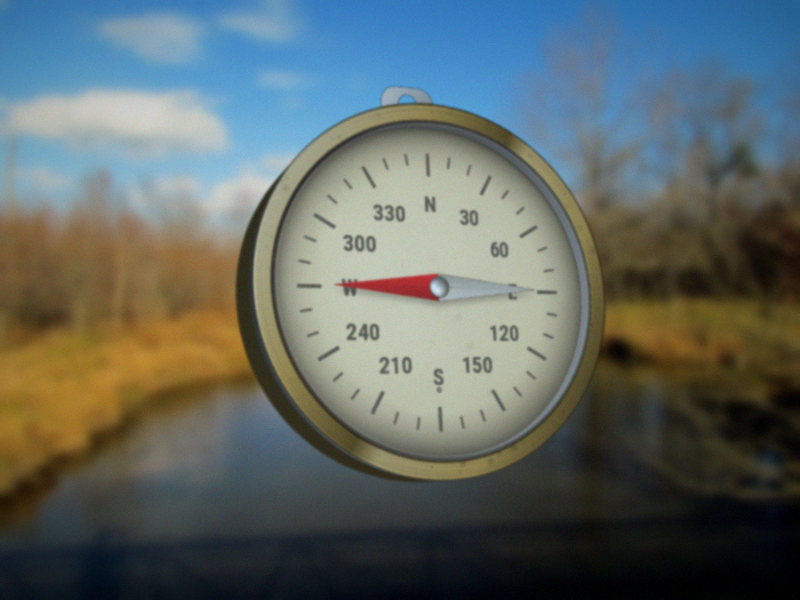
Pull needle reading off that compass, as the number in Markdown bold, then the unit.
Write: **270** °
